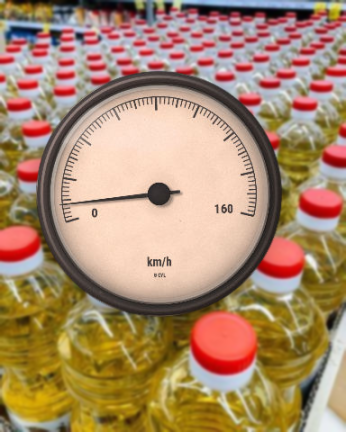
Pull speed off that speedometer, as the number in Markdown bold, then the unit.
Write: **8** km/h
